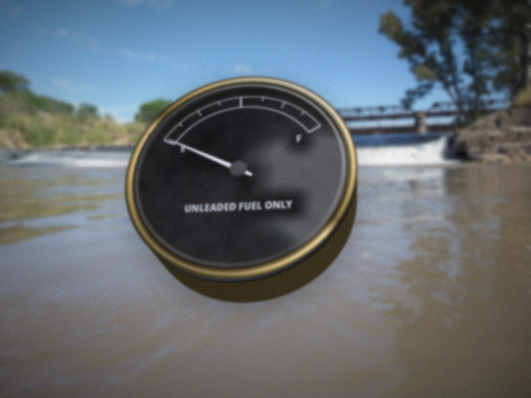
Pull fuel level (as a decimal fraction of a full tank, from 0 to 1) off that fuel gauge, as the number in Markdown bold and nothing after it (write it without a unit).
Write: **0**
